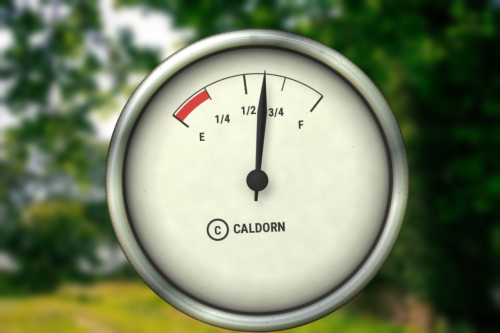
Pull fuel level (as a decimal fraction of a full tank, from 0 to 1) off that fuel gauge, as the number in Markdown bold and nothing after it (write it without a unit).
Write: **0.625**
